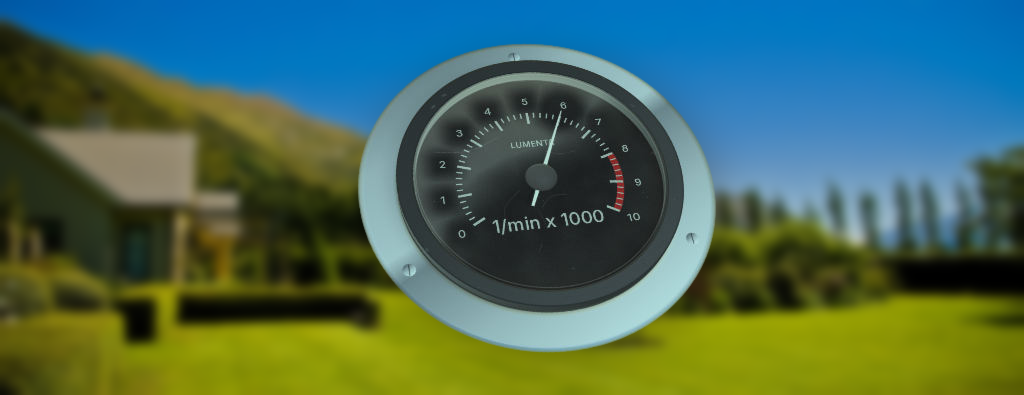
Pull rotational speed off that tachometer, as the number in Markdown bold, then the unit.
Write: **6000** rpm
